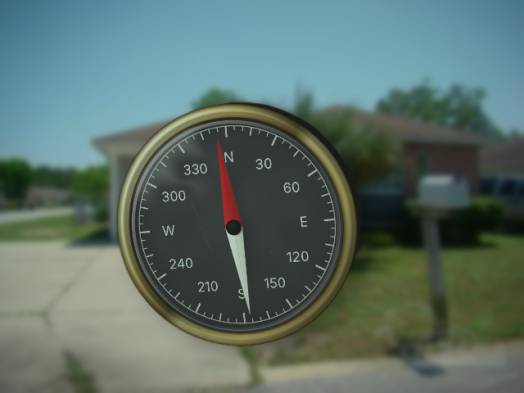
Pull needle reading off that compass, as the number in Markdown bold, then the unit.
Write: **355** °
